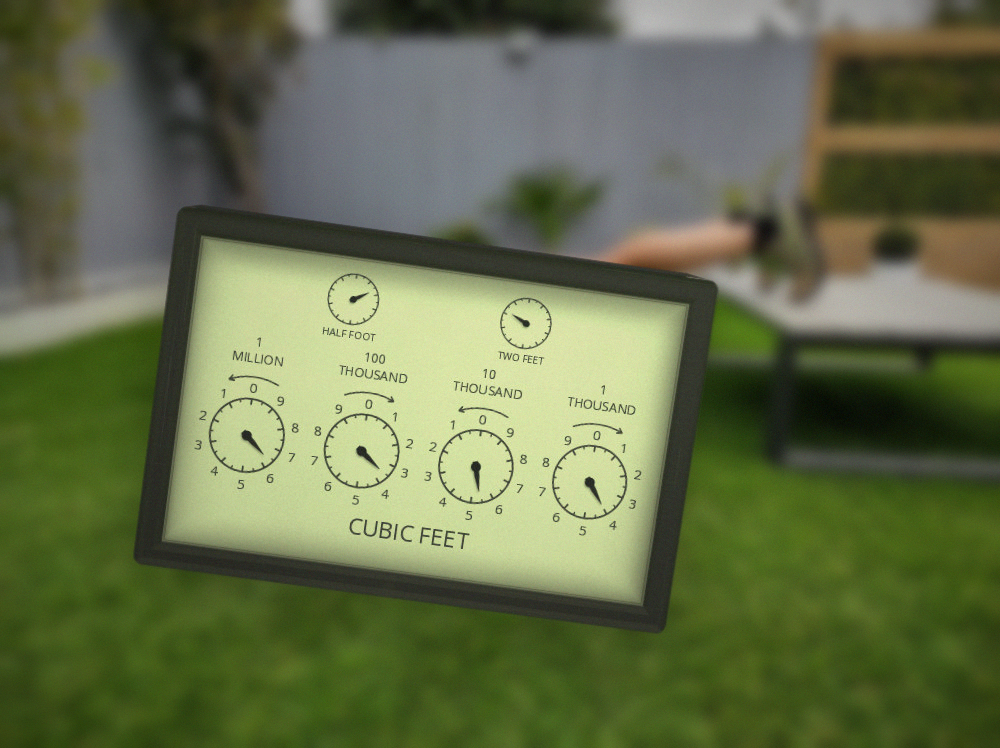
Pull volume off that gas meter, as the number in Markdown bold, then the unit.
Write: **635400** ft³
